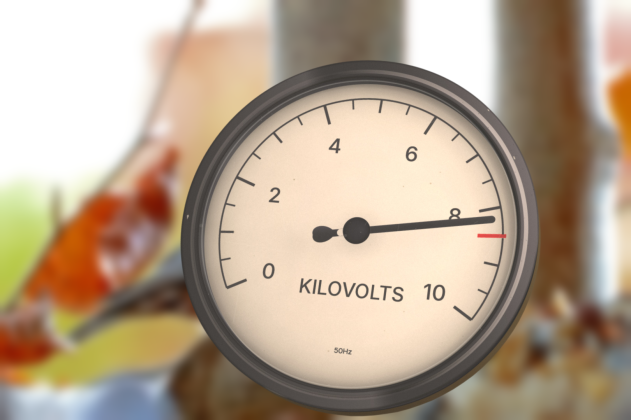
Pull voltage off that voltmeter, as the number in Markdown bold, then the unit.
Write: **8.25** kV
